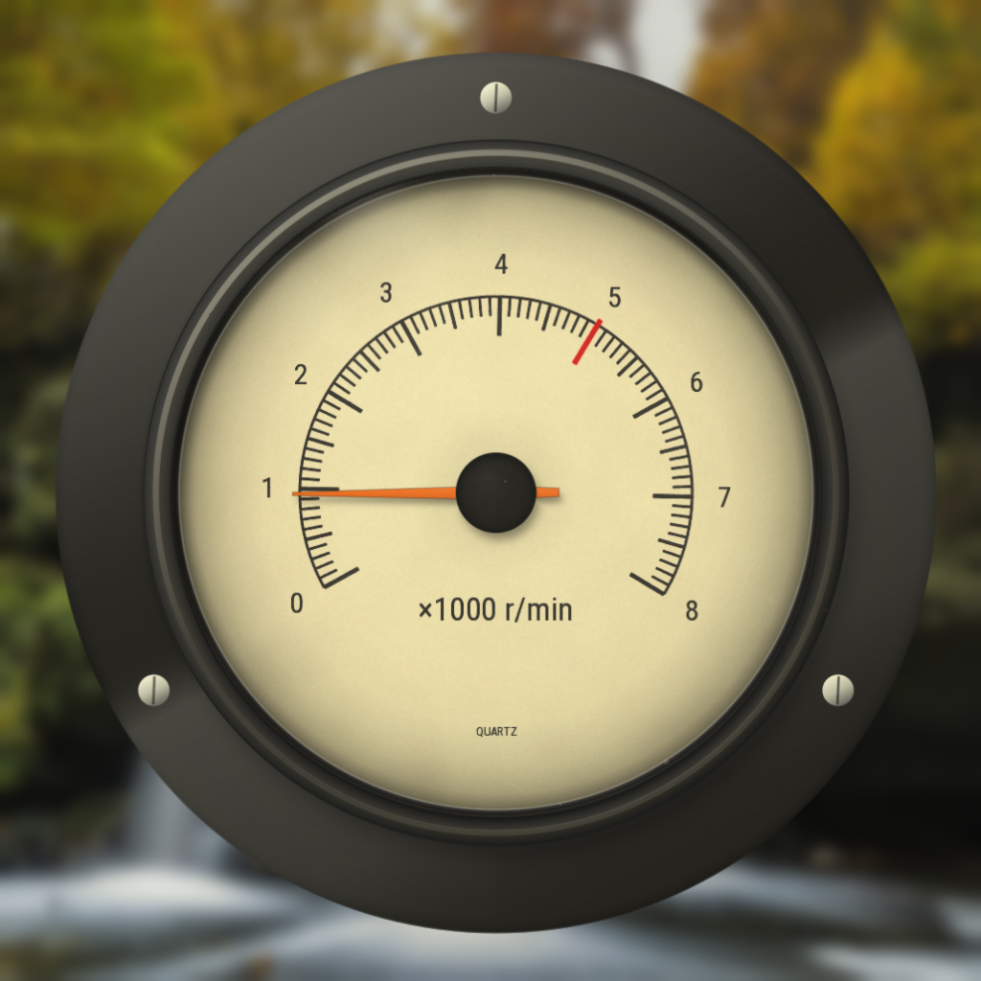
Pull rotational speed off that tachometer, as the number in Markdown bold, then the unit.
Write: **950** rpm
